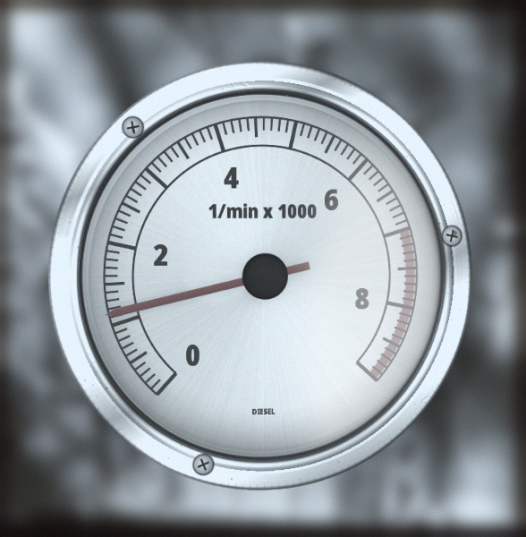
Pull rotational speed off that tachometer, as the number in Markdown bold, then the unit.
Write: **1150** rpm
